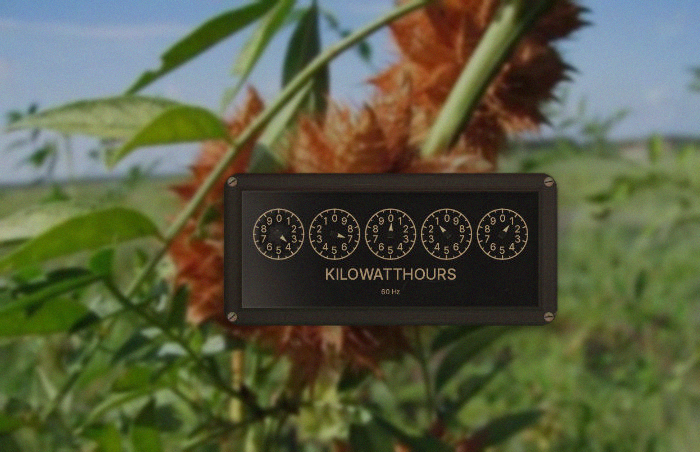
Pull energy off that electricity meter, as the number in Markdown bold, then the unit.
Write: **37011** kWh
